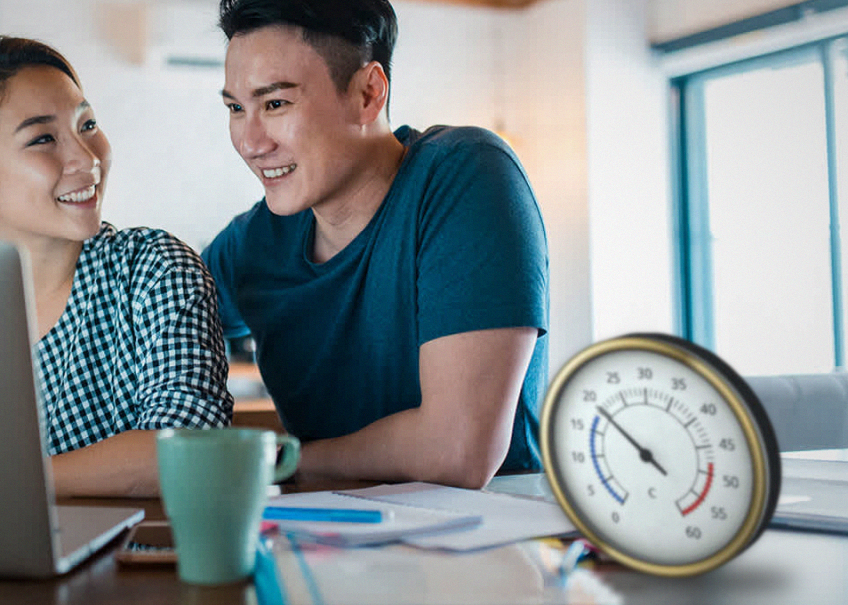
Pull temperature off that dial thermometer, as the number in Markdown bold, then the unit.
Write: **20** °C
